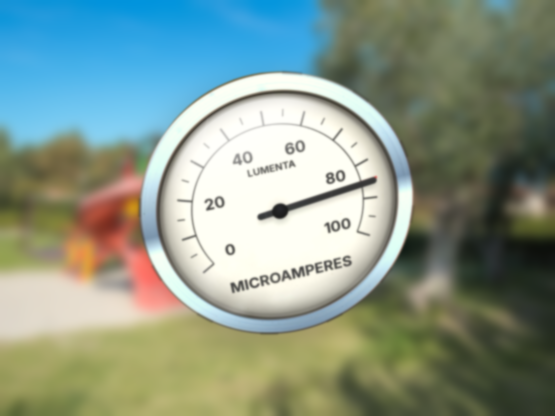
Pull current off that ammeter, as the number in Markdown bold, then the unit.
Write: **85** µA
